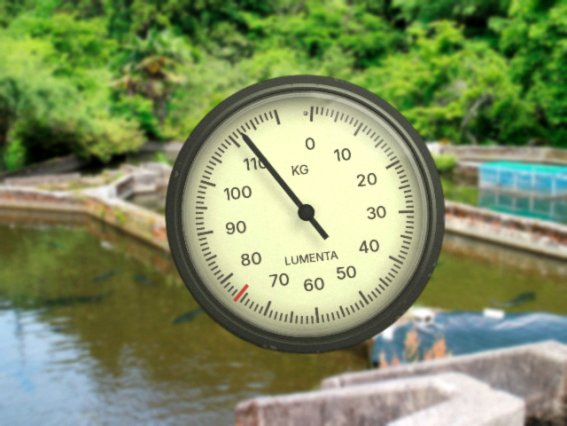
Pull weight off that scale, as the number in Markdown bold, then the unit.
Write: **112** kg
